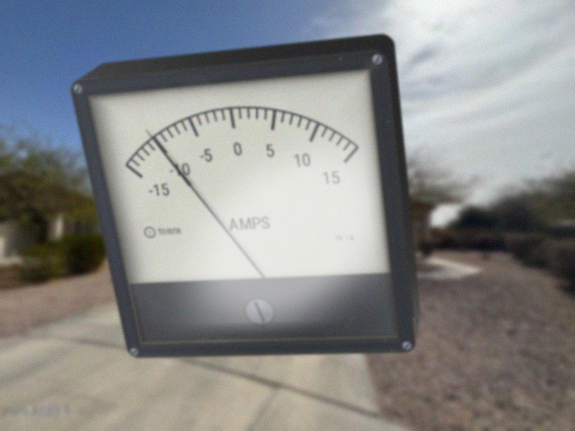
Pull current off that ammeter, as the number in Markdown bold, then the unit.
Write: **-10** A
